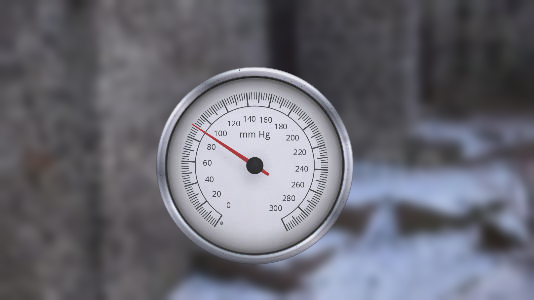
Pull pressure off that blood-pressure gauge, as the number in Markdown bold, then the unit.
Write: **90** mmHg
